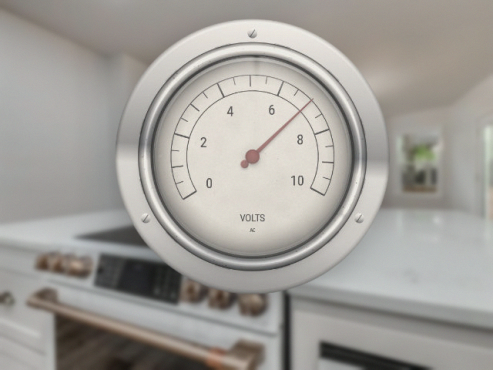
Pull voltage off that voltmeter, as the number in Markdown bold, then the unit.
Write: **7** V
